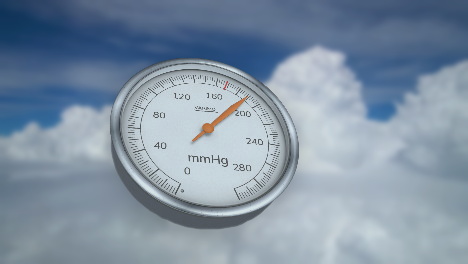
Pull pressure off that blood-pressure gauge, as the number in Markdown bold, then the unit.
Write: **190** mmHg
